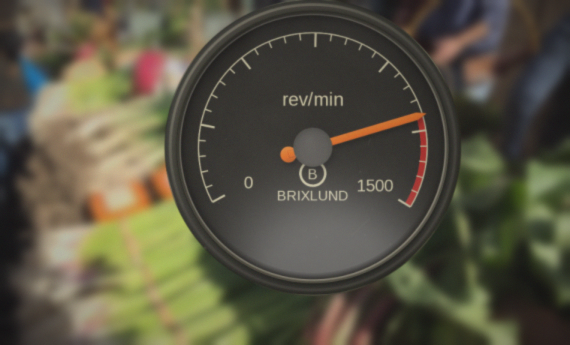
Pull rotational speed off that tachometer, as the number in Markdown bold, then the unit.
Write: **1200** rpm
